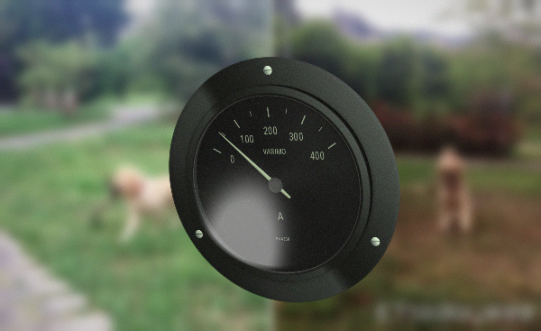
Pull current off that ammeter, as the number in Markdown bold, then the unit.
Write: **50** A
